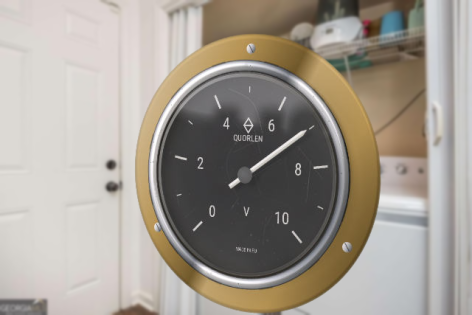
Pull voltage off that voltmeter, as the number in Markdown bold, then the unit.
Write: **7** V
